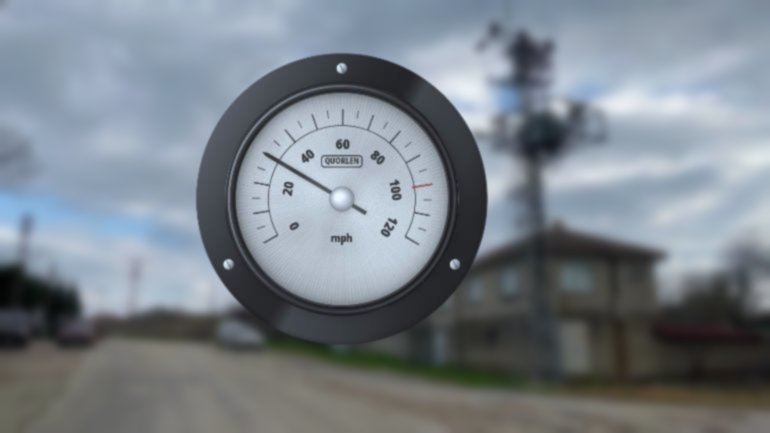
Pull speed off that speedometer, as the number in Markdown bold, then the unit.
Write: **30** mph
